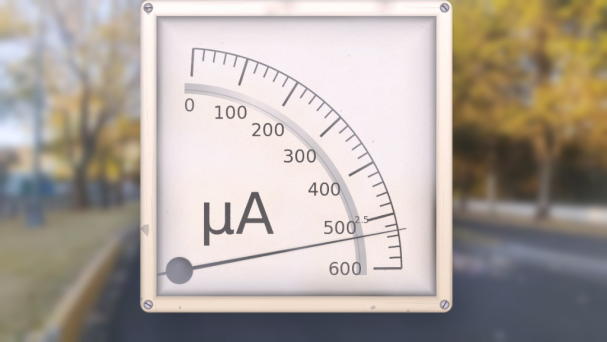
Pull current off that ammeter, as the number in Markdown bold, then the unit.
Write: **530** µA
